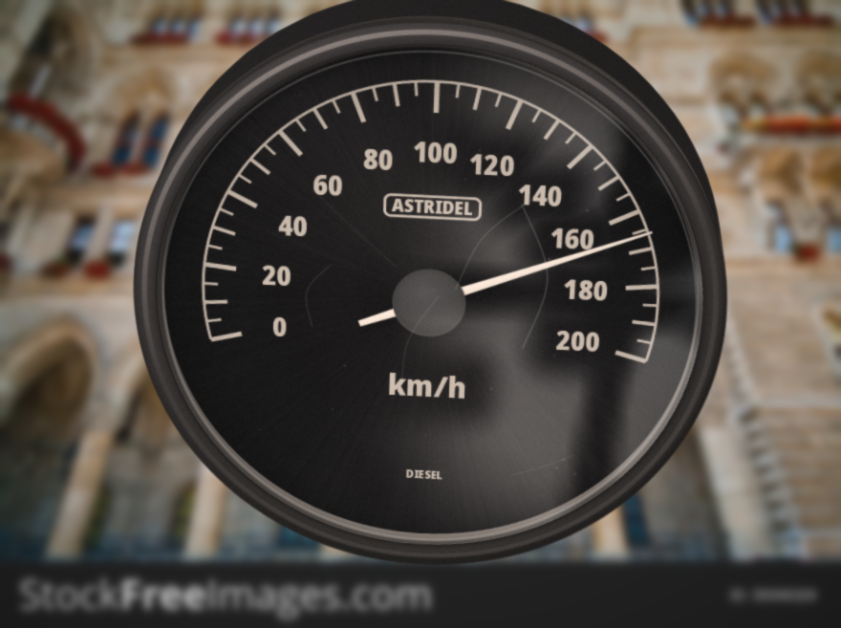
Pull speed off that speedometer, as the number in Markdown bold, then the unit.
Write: **165** km/h
